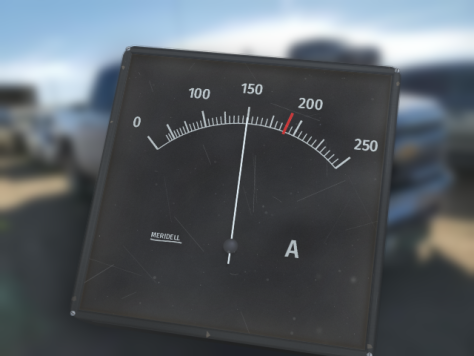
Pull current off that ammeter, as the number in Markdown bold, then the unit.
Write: **150** A
